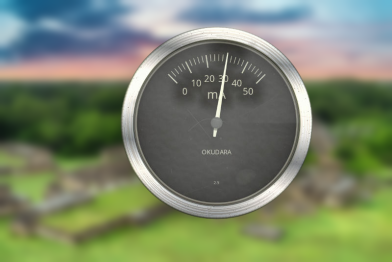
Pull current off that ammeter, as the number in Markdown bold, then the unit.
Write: **30** mA
